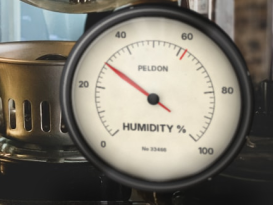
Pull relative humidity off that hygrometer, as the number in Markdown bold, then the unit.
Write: **30** %
